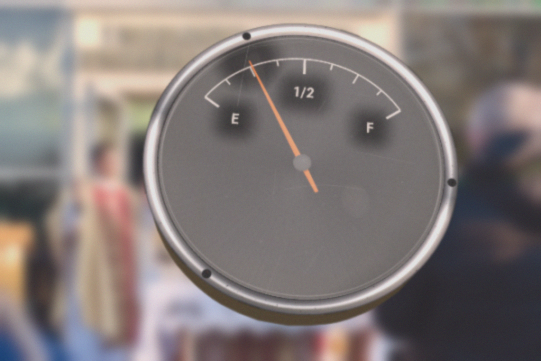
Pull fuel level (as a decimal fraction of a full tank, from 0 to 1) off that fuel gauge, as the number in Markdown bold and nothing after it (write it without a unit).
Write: **0.25**
